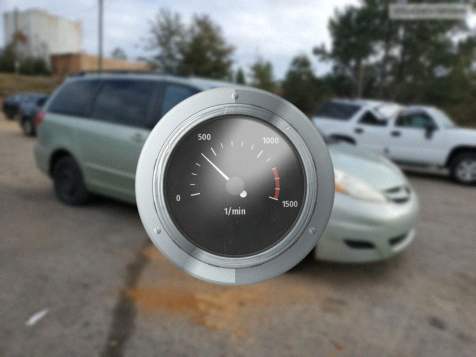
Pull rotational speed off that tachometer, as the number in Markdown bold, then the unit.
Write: **400** rpm
